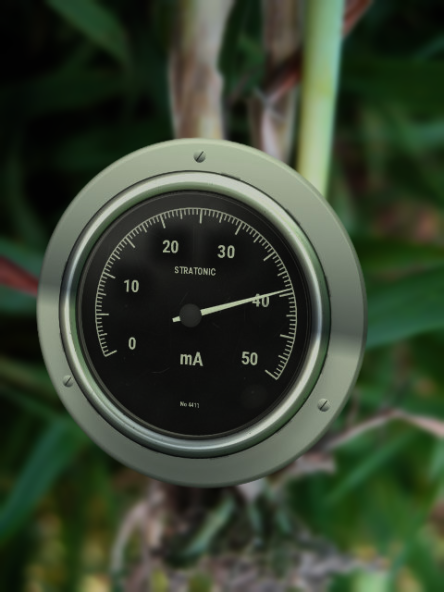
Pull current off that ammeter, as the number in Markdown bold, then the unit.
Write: **39.5** mA
